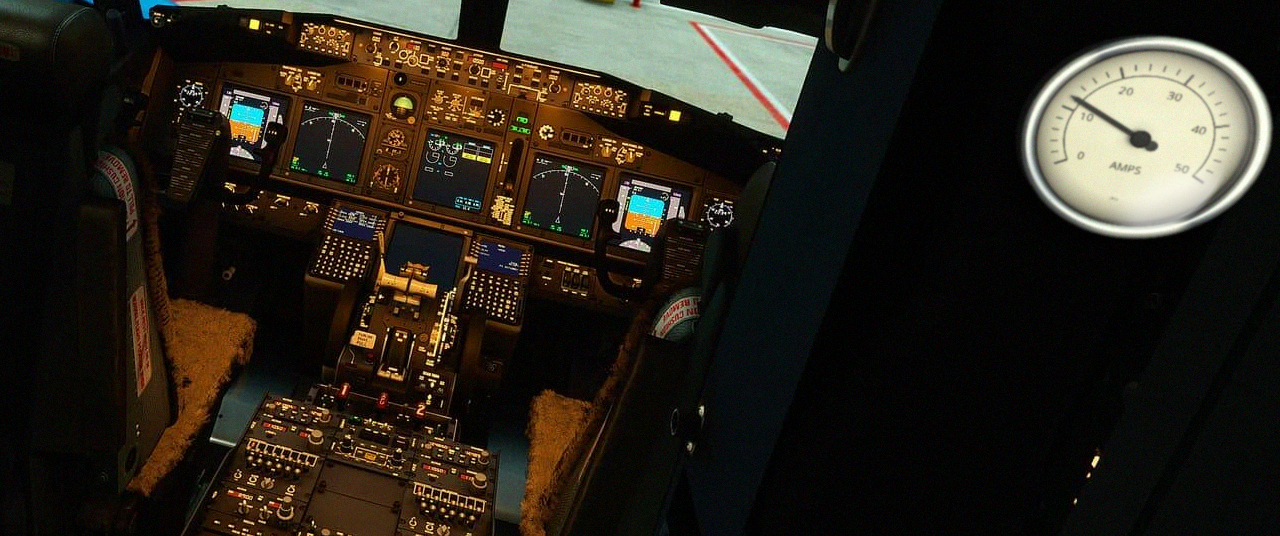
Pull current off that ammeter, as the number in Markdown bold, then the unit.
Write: **12** A
